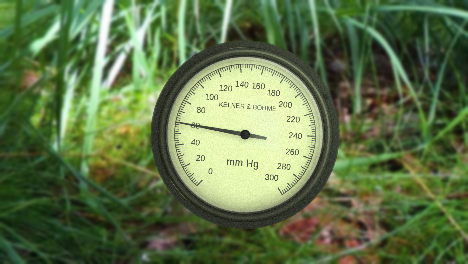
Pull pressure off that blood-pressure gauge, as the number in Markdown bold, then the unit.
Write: **60** mmHg
